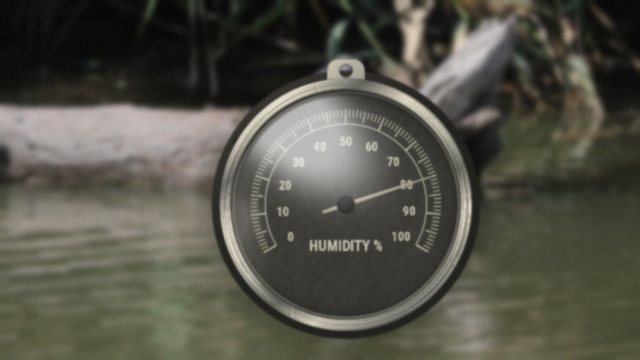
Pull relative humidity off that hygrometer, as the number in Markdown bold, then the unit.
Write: **80** %
